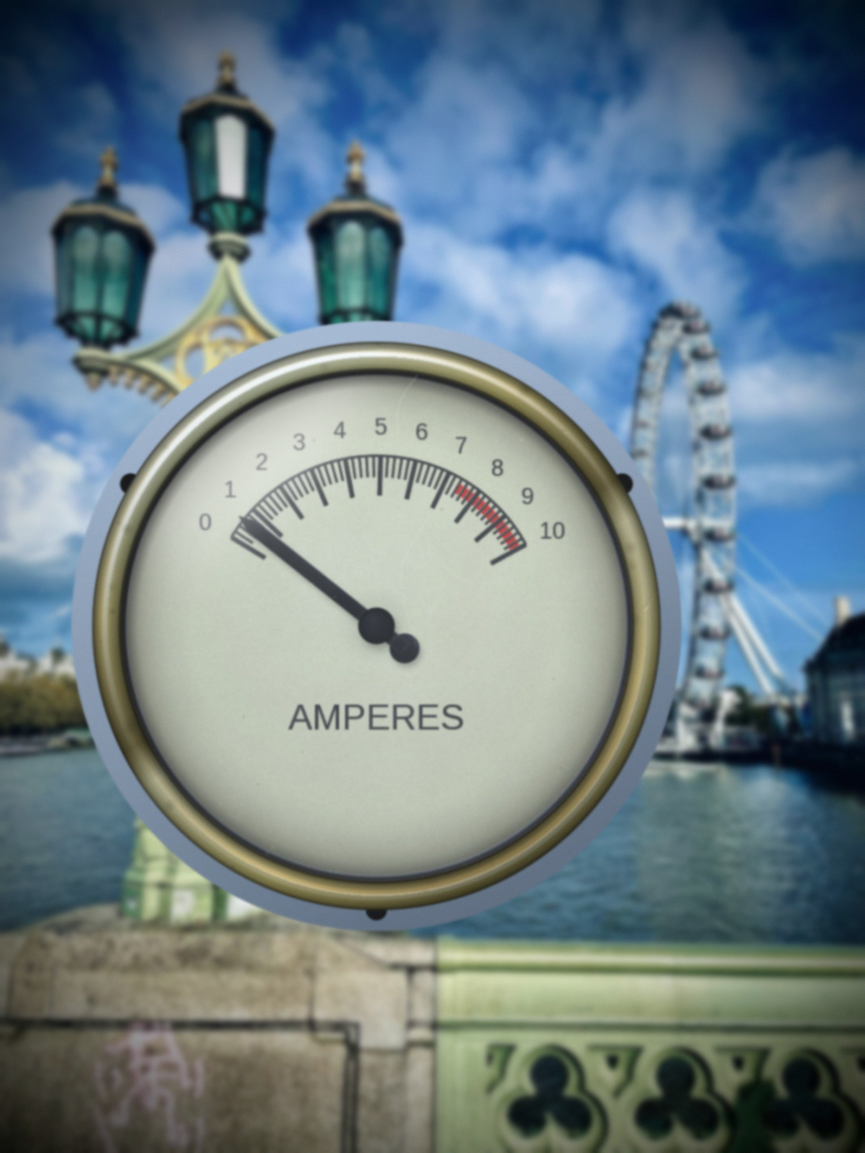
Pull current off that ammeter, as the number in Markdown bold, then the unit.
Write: **0.6** A
